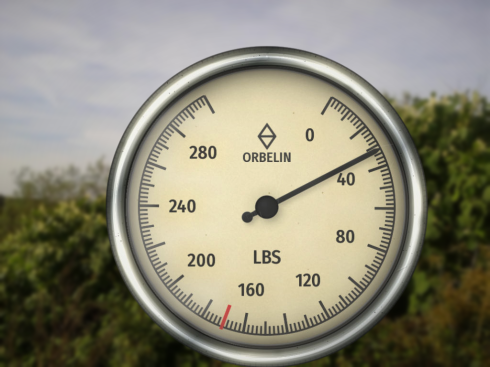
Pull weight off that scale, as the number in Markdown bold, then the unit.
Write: **32** lb
